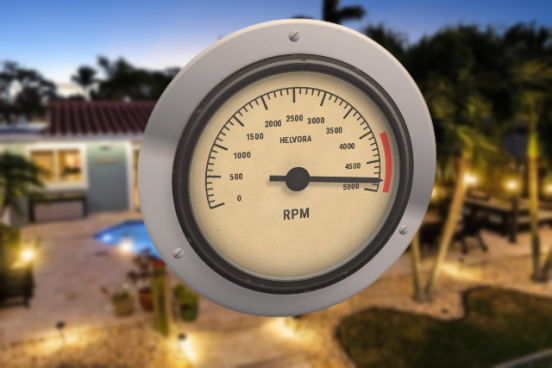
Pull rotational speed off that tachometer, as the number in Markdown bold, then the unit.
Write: **4800** rpm
